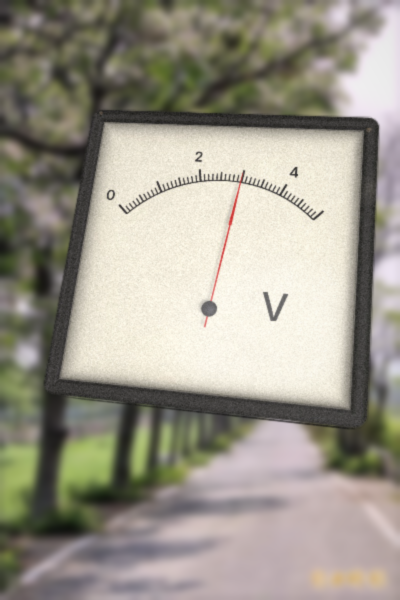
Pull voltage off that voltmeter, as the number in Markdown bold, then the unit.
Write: **3** V
